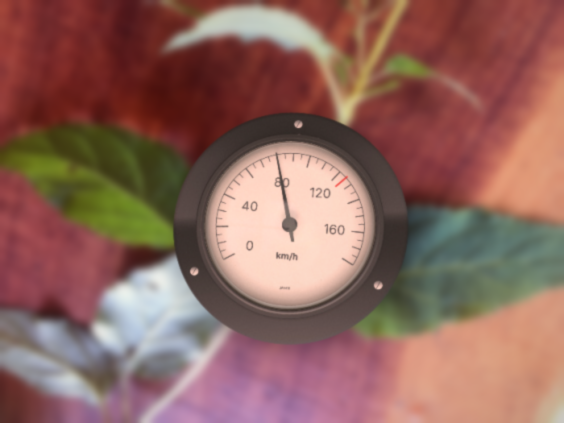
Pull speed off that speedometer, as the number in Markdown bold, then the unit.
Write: **80** km/h
